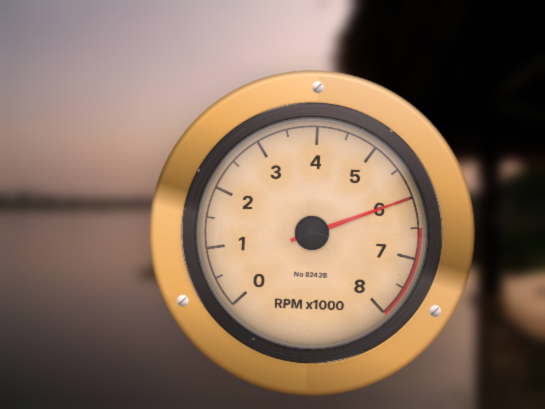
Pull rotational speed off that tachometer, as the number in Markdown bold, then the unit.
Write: **6000** rpm
